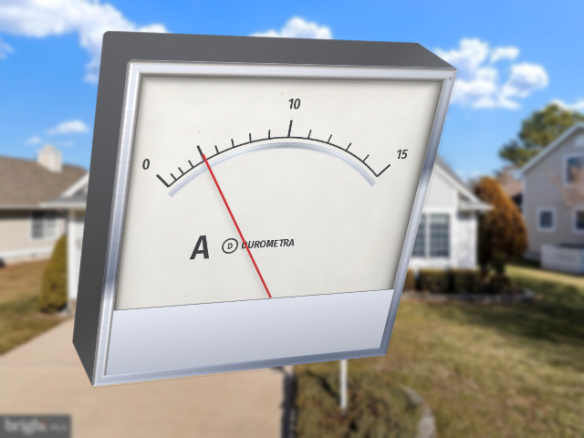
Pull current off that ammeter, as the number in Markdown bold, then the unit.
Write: **5** A
